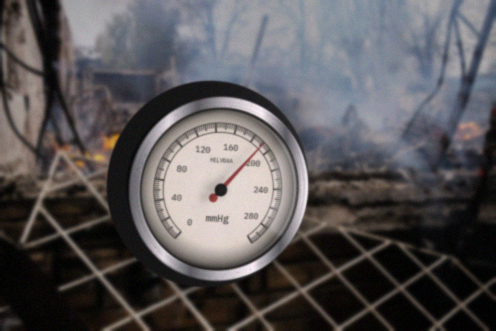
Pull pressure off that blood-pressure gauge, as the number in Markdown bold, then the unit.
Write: **190** mmHg
